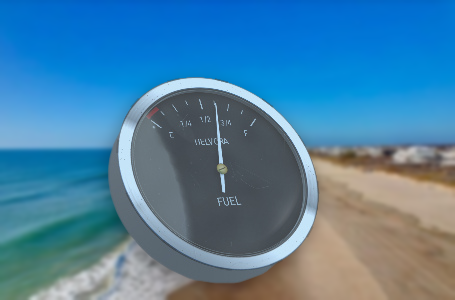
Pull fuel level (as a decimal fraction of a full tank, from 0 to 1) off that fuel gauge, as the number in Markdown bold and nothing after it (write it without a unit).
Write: **0.625**
